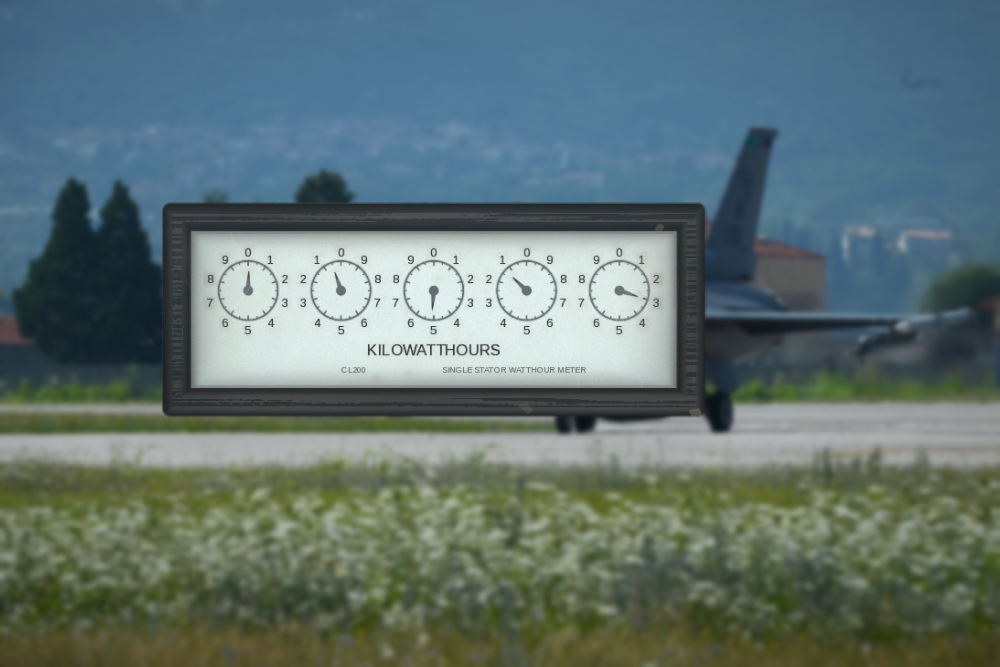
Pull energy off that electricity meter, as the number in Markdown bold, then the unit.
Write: **513** kWh
